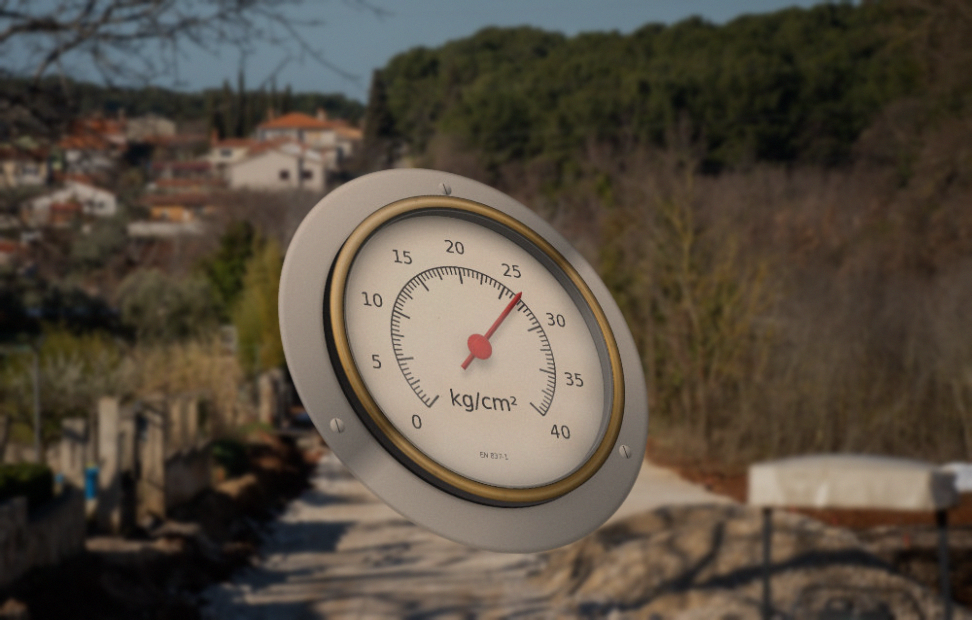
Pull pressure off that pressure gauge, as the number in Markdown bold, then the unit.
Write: **26.5** kg/cm²
